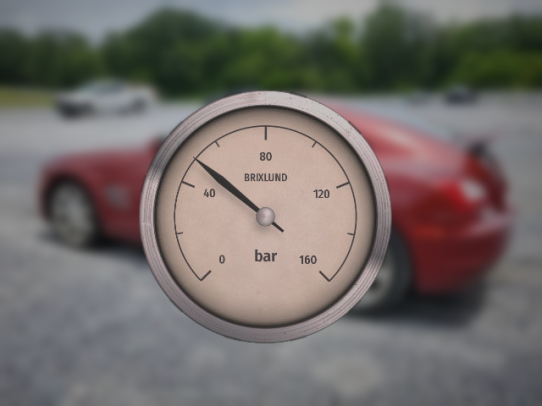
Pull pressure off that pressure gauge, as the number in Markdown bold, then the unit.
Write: **50** bar
